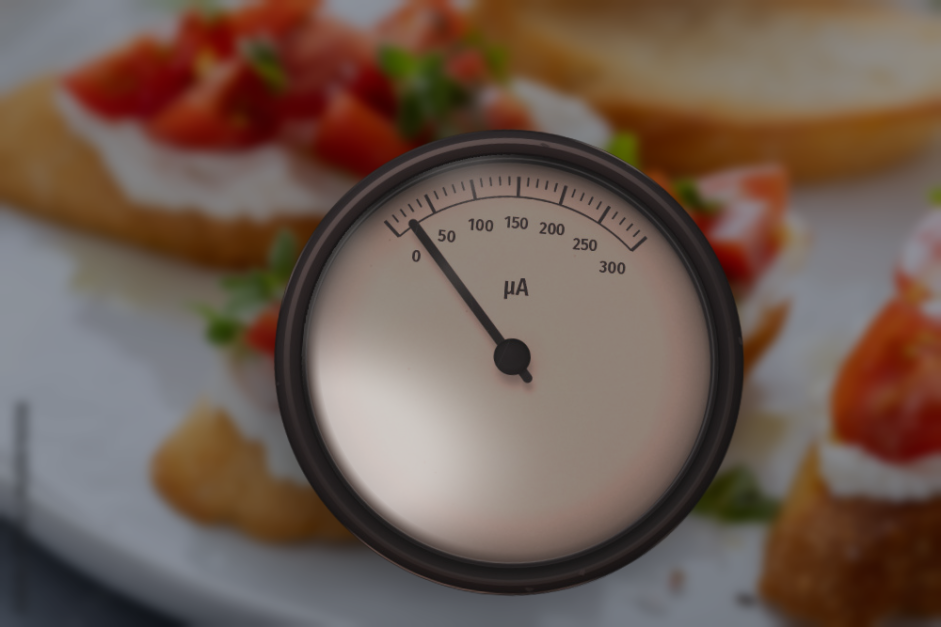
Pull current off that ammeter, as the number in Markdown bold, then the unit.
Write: **20** µA
